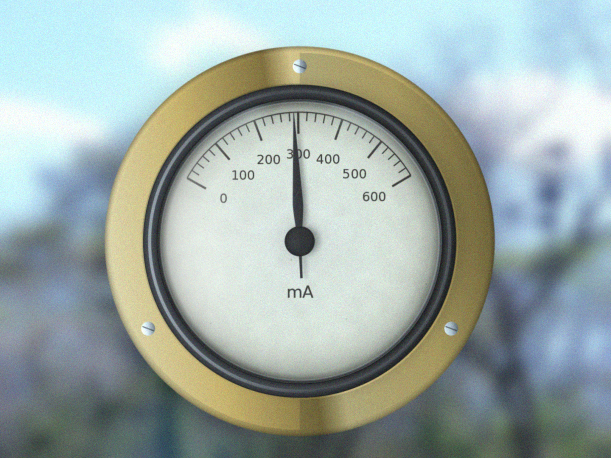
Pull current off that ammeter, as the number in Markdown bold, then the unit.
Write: **290** mA
